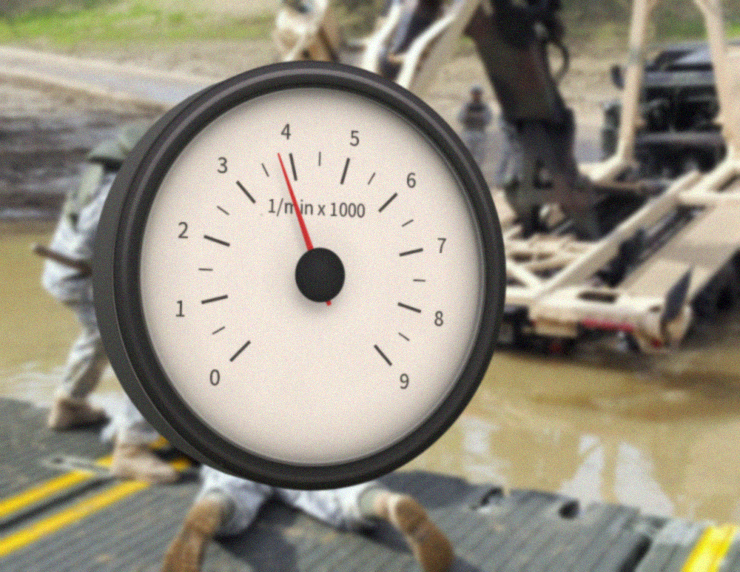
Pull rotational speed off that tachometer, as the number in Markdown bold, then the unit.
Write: **3750** rpm
